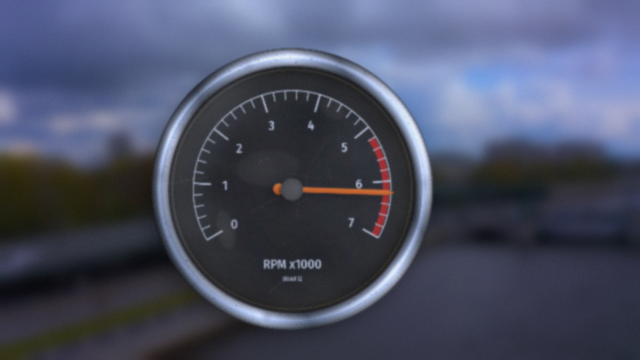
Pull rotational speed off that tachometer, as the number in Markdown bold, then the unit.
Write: **6200** rpm
